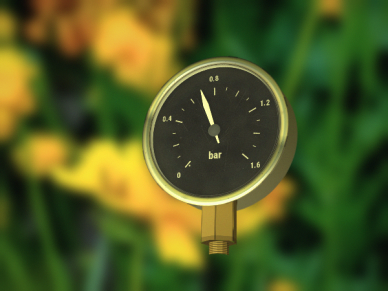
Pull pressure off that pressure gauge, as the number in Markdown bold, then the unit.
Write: **0.7** bar
